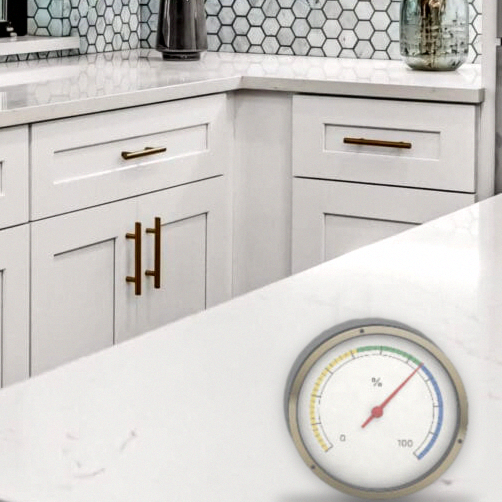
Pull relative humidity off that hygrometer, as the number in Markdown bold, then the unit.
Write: **64** %
